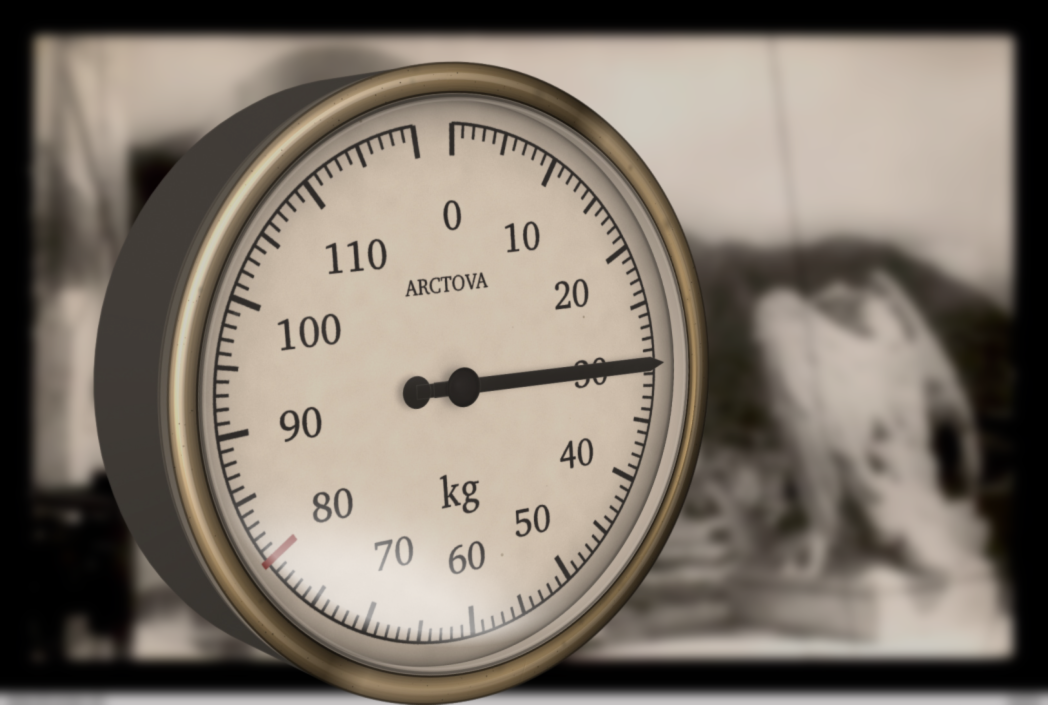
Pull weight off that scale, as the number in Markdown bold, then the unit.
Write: **30** kg
